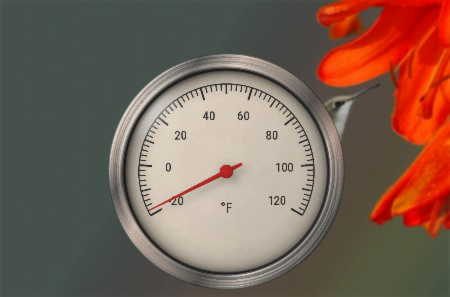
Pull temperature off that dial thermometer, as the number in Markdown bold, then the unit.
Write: **-18** °F
